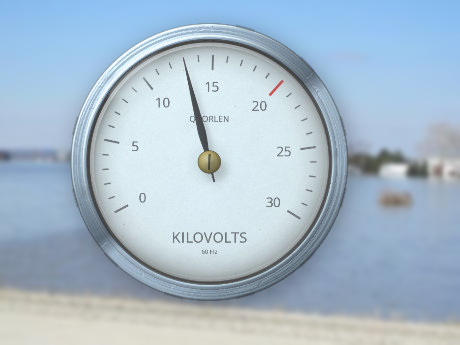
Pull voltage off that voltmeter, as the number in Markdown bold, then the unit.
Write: **13** kV
